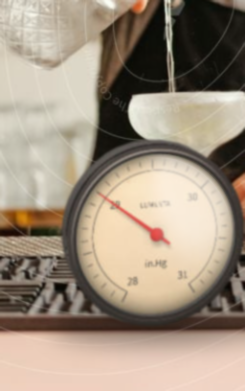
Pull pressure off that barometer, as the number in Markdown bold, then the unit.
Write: **29** inHg
